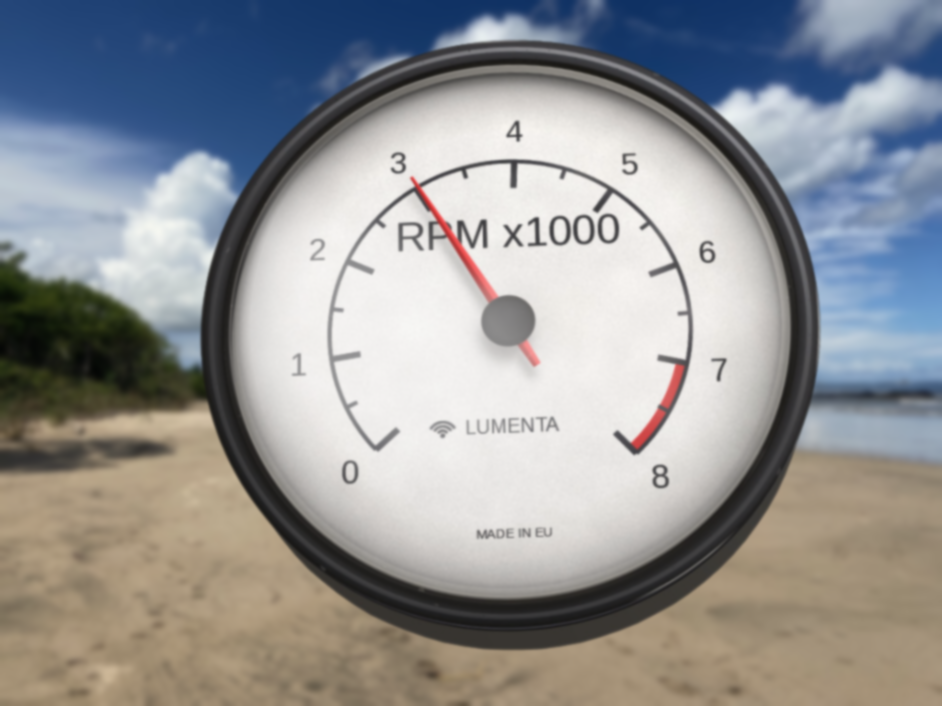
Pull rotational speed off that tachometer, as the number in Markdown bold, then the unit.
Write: **3000** rpm
